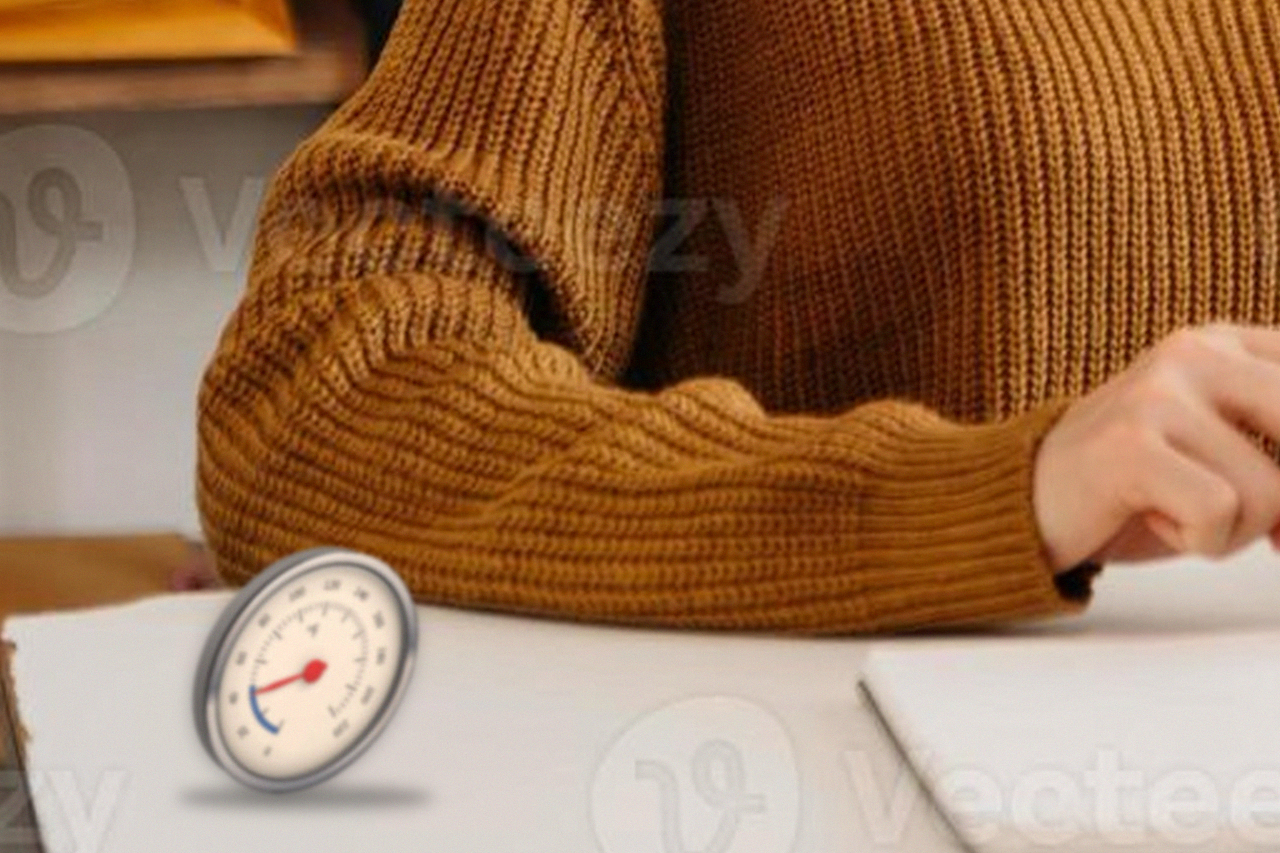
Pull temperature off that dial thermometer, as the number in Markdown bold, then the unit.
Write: **40** °F
